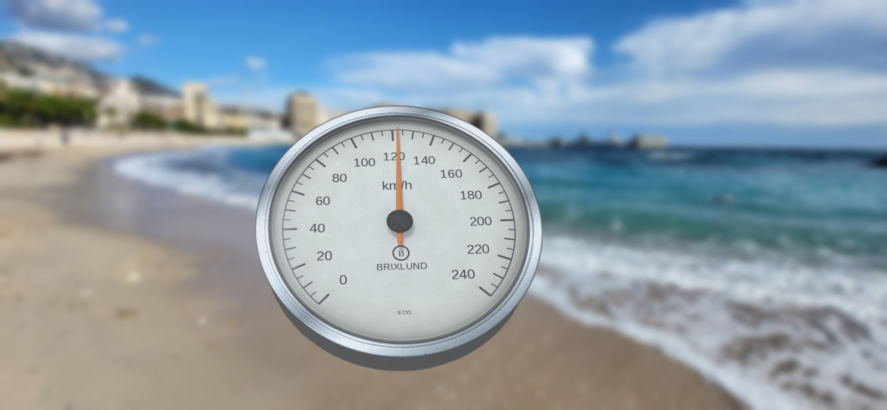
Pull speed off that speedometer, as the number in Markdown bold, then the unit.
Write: **122.5** km/h
